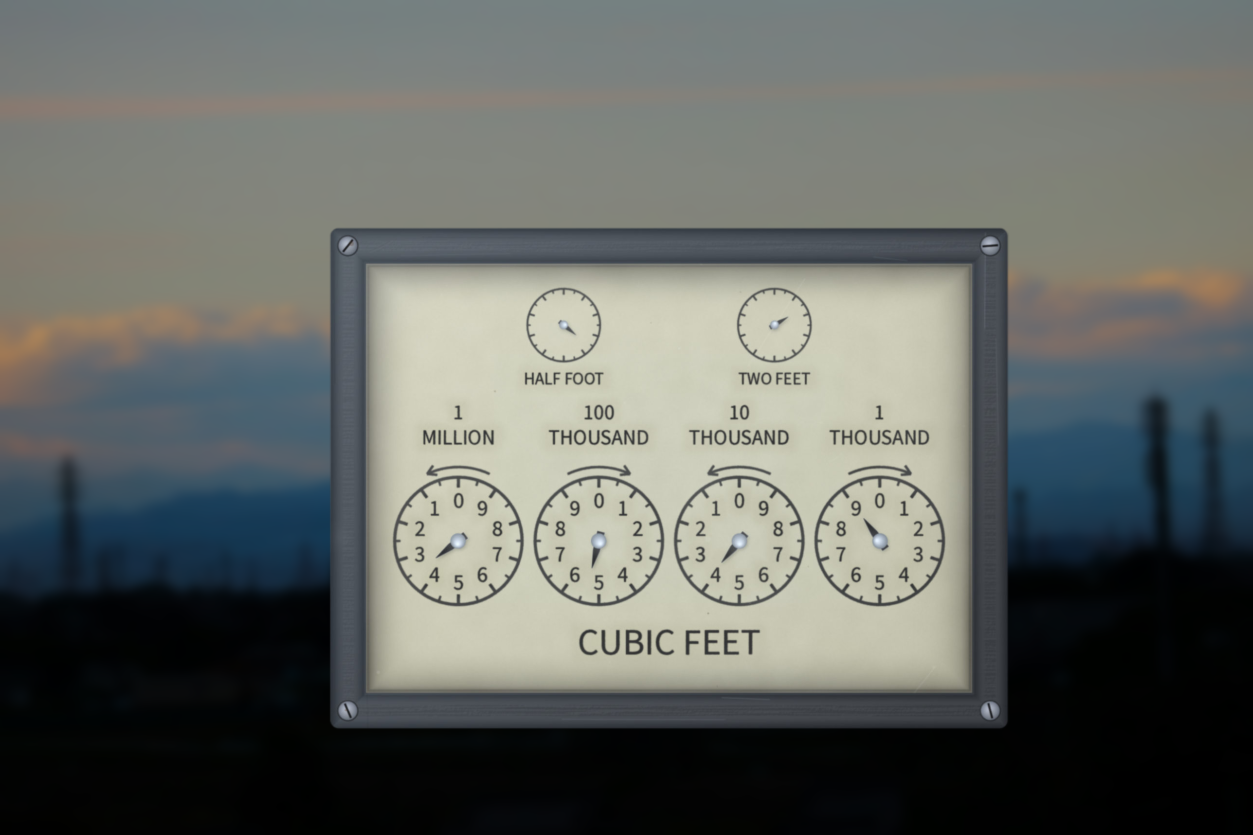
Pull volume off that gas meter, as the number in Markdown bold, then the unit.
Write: **353900** ft³
